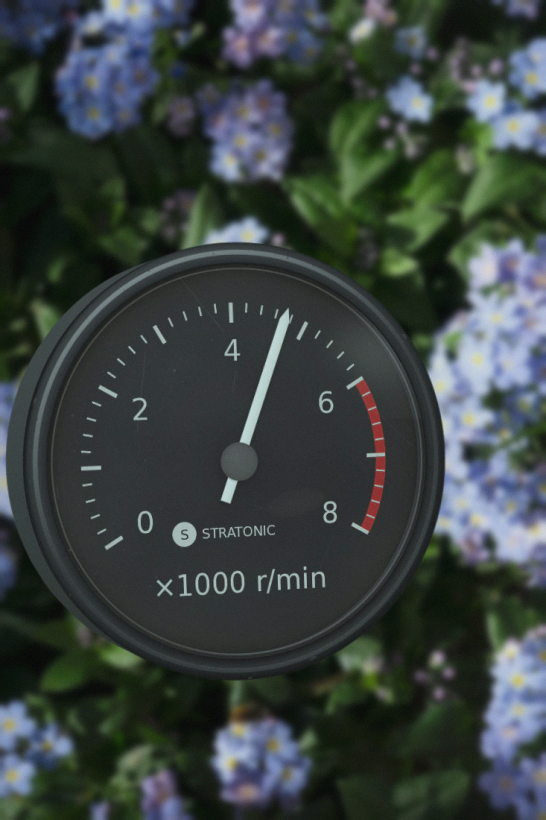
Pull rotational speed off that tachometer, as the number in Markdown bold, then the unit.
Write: **4700** rpm
